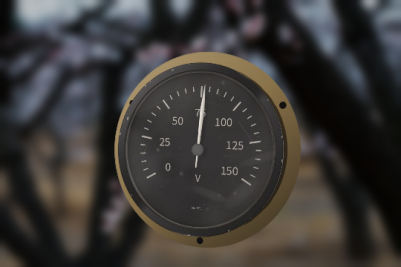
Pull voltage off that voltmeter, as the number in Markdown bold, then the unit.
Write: **77.5** V
